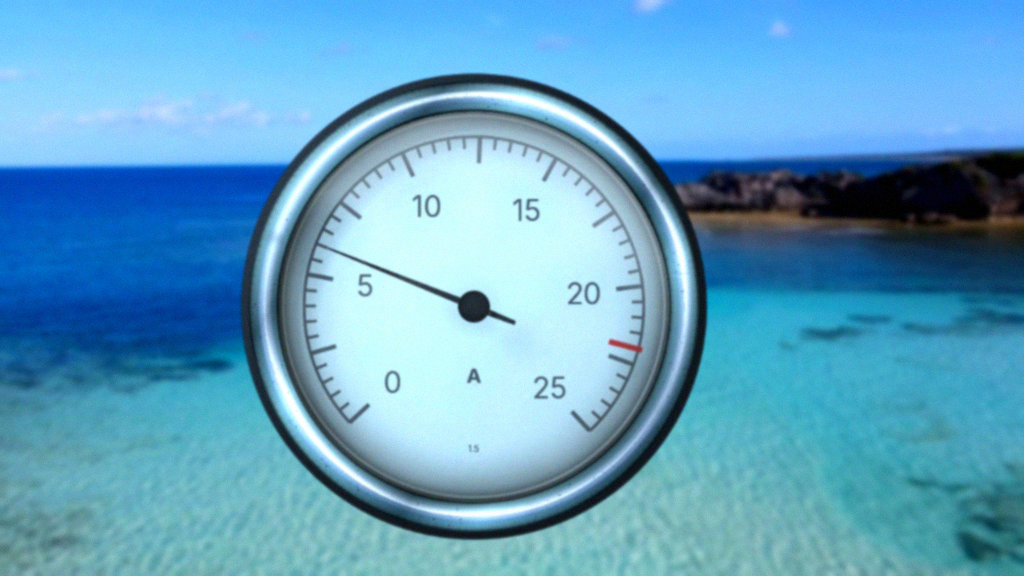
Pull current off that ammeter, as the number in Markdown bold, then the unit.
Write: **6** A
